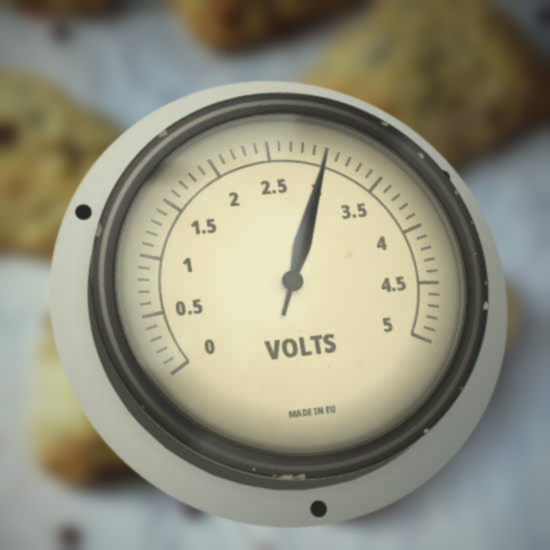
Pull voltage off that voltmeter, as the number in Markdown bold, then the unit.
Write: **3** V
